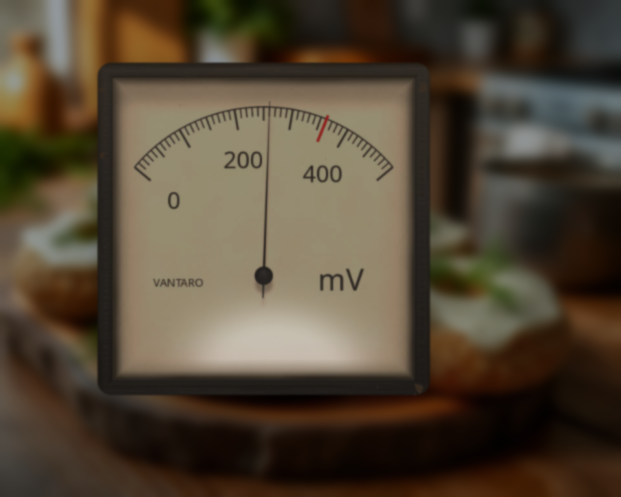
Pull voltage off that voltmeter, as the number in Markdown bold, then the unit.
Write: **260** mV
